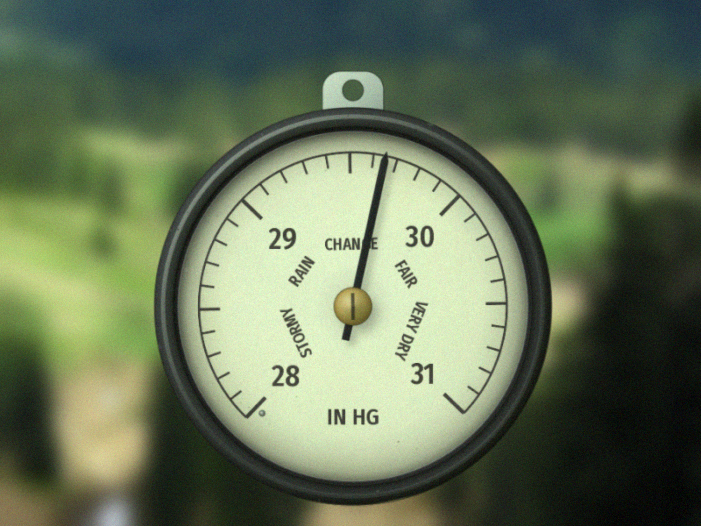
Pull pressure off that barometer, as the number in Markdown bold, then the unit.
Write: **29.65** inHg
